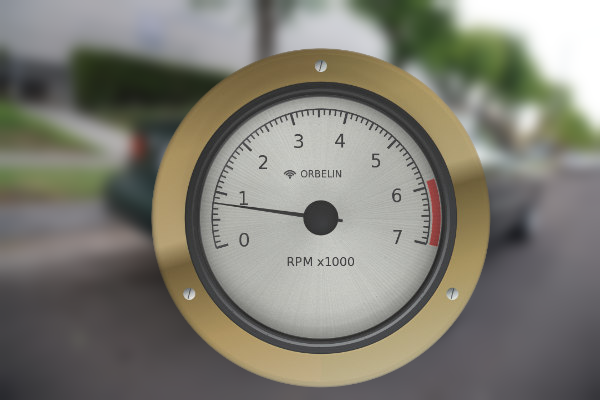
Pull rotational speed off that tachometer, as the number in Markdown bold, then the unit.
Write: **800** rpm
